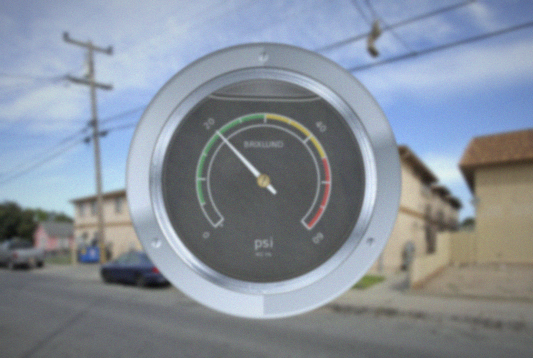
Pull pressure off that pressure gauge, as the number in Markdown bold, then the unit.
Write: **20** psi
